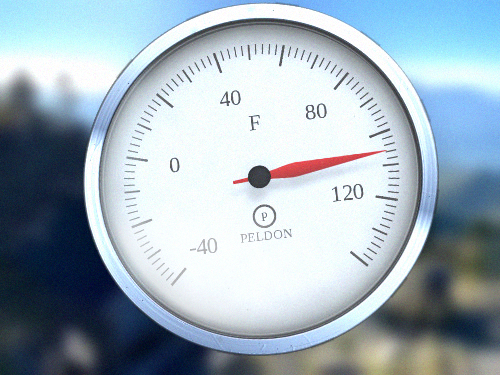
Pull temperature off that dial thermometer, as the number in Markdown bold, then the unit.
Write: **106** °F
